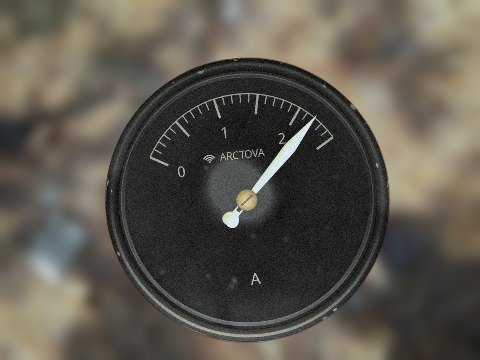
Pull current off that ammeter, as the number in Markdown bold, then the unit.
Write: **2.2** A
